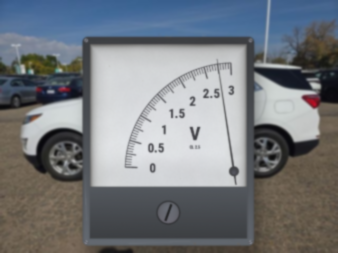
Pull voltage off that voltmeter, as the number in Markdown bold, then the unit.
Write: **2.75** V
